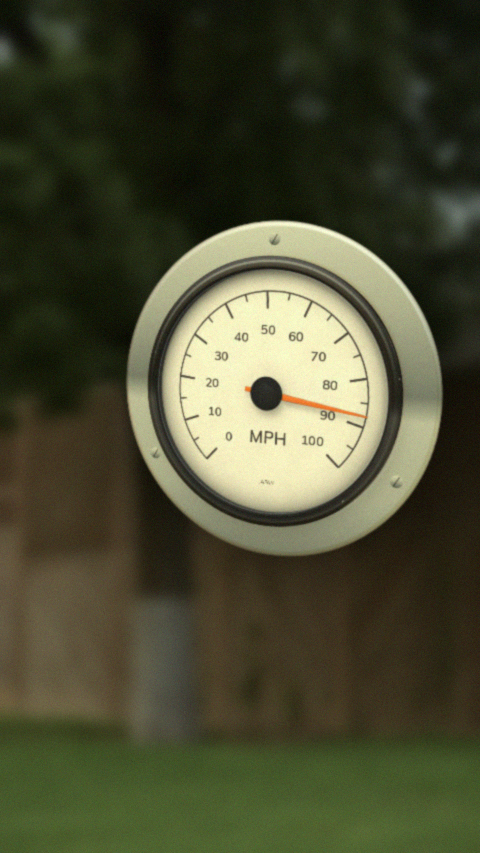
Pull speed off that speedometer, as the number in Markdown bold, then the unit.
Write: **87.5** mph
